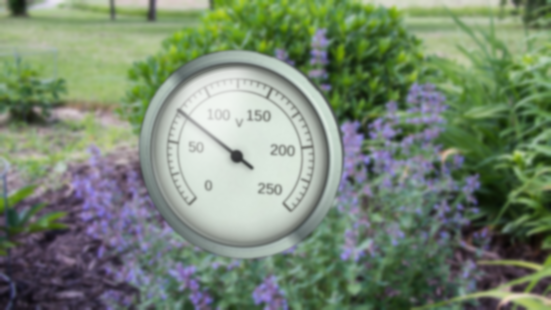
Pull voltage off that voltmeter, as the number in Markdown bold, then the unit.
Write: **75** V
